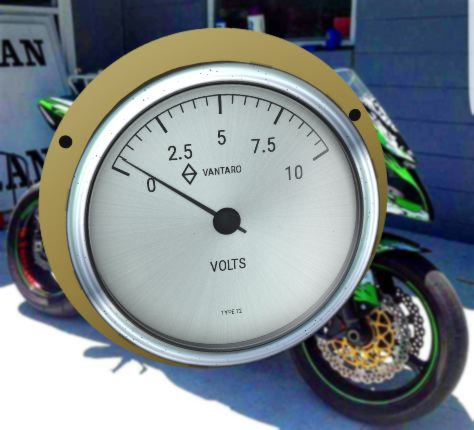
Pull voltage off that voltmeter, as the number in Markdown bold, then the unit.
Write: **0.5** V
